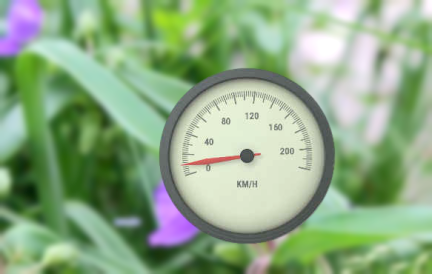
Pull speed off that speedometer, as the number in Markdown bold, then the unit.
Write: **10** km/h
